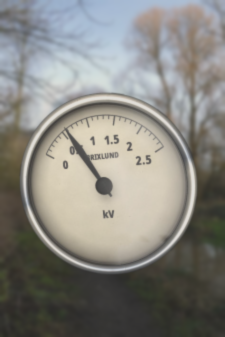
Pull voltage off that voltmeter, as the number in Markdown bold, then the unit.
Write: **0.6** kV
